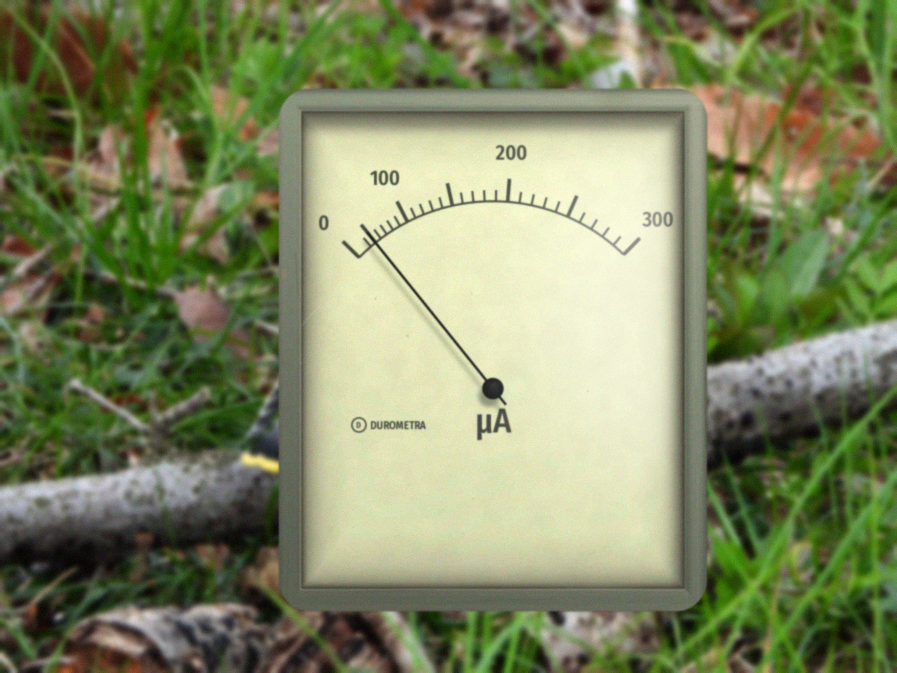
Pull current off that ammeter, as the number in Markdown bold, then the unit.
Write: **50** µA
